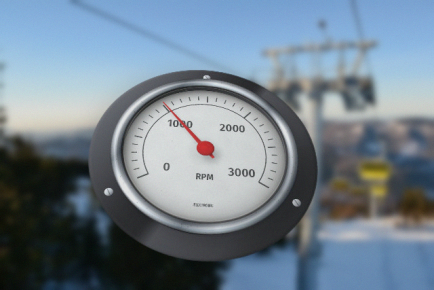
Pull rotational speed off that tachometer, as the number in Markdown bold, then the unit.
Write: **1000** rpm
